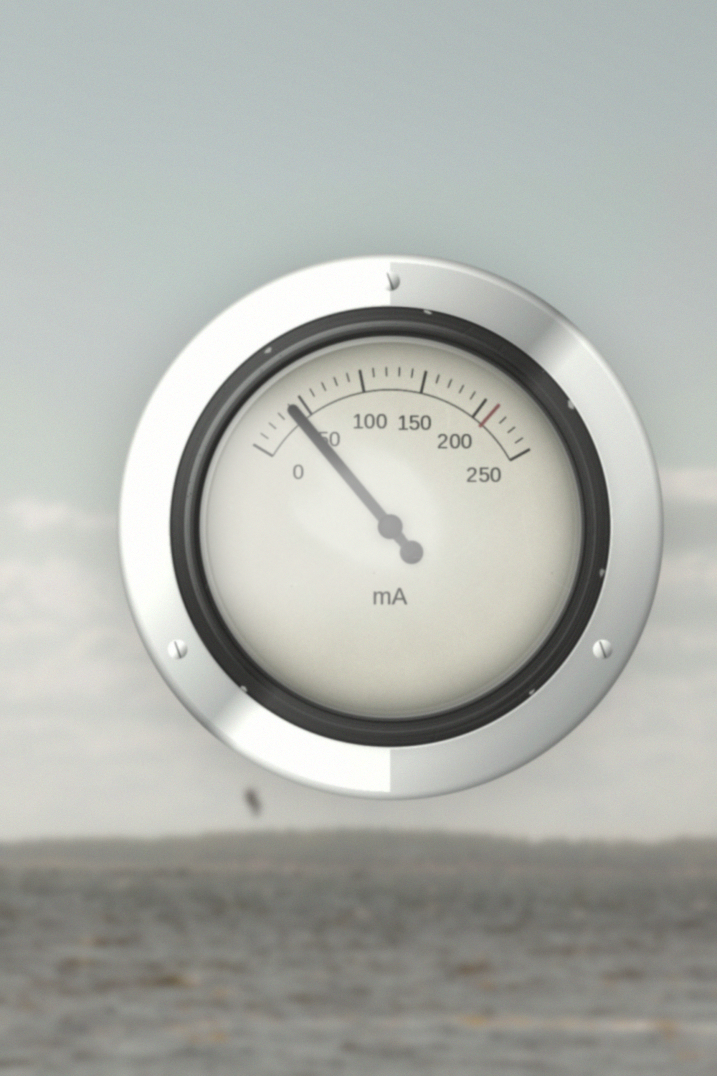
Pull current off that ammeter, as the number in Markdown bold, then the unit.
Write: **40** mA
